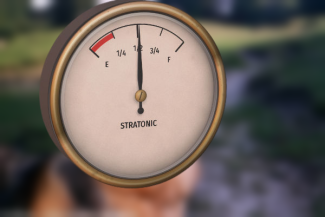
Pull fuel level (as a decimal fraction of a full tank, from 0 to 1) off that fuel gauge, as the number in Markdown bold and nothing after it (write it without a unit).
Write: **0.5**
